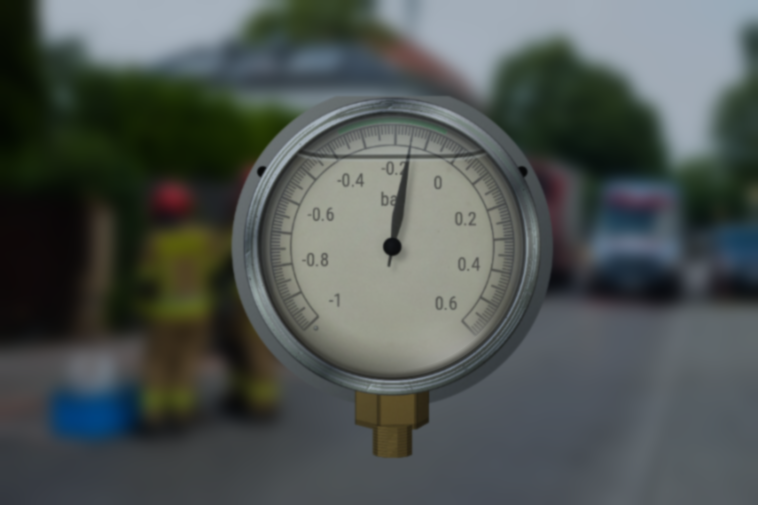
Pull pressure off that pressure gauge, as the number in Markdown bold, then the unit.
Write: **-0.15** bar
